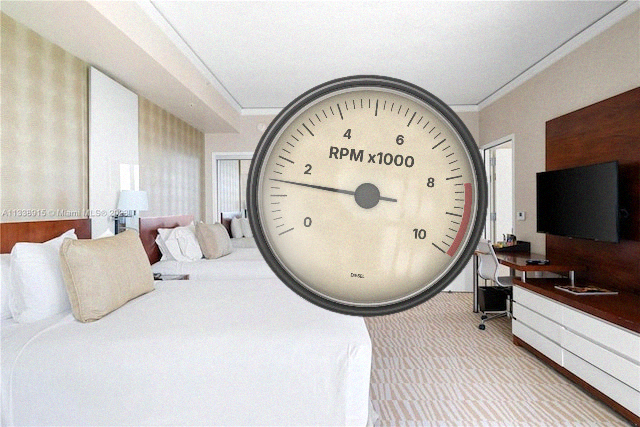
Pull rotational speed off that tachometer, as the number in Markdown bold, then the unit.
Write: **1400** rpm
